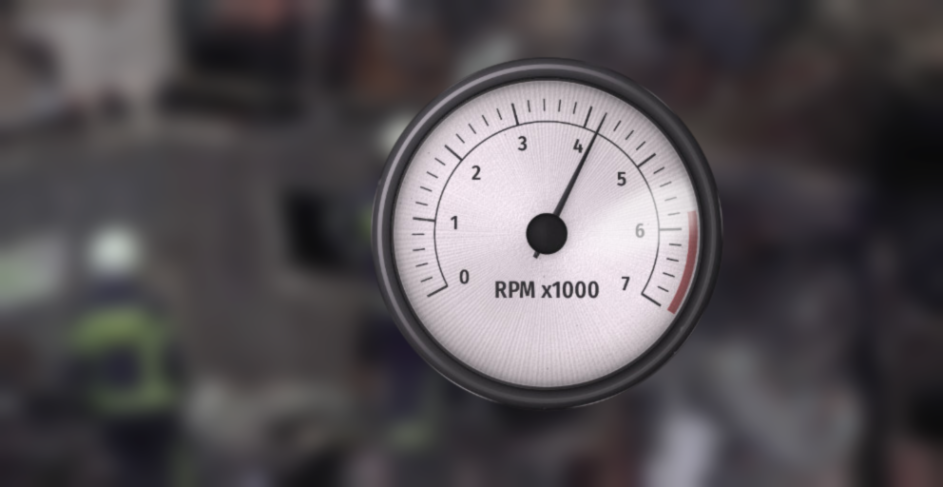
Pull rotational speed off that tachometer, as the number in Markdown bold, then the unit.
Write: **4200** rpm
